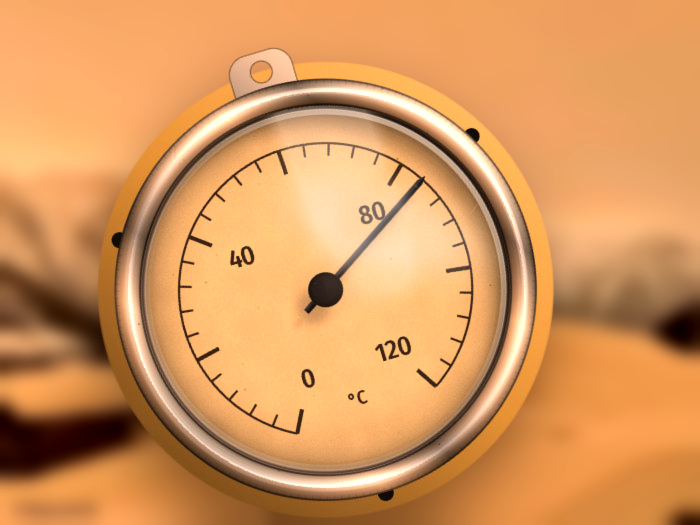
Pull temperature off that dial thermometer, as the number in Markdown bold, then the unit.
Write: **84** °C
